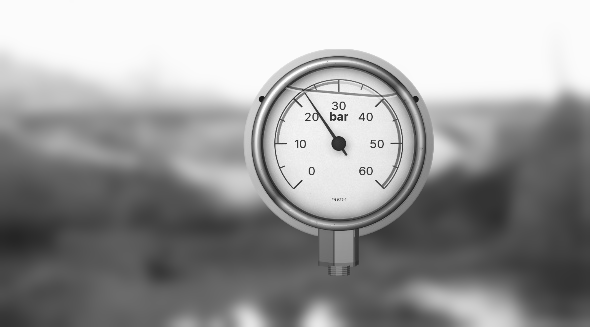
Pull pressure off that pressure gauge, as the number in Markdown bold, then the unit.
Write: **22.5** bar
